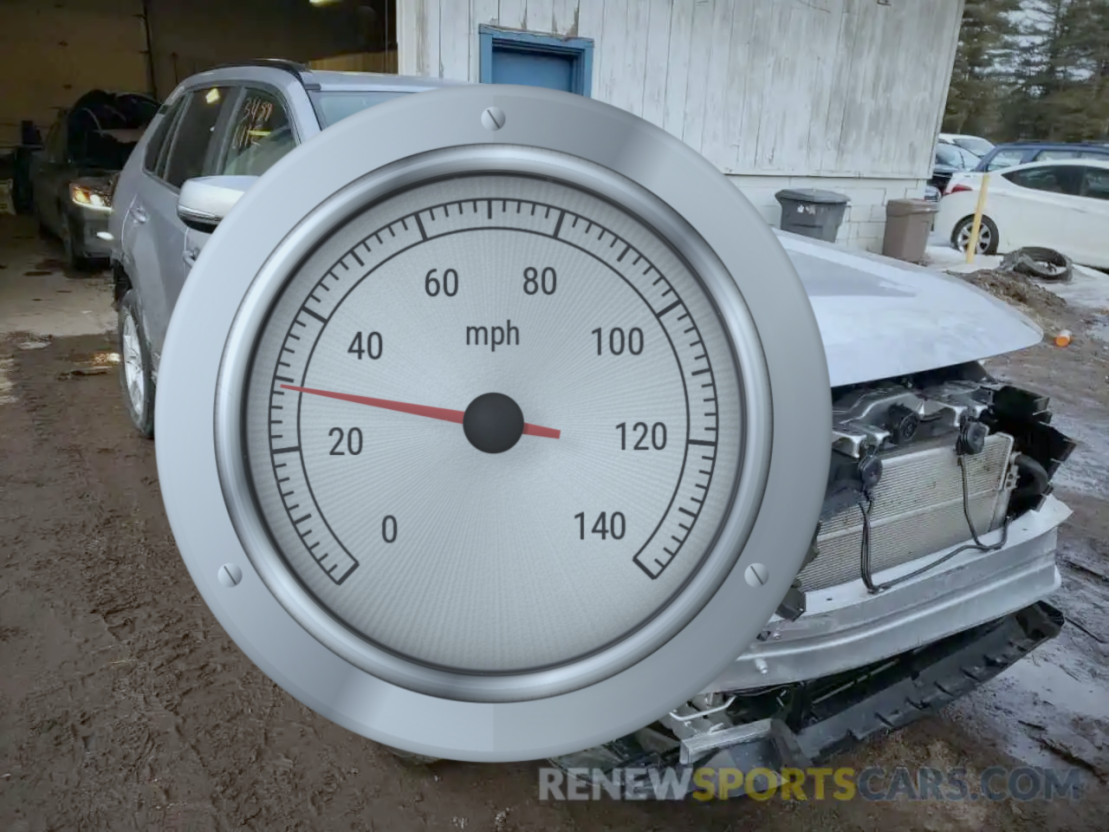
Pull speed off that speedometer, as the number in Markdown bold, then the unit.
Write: **29** mph
